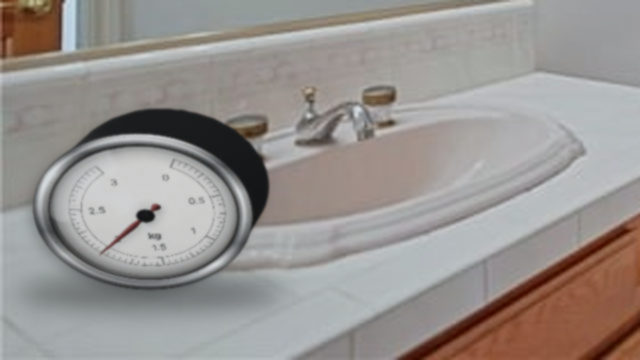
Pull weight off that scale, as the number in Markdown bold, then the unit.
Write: **2** kg
